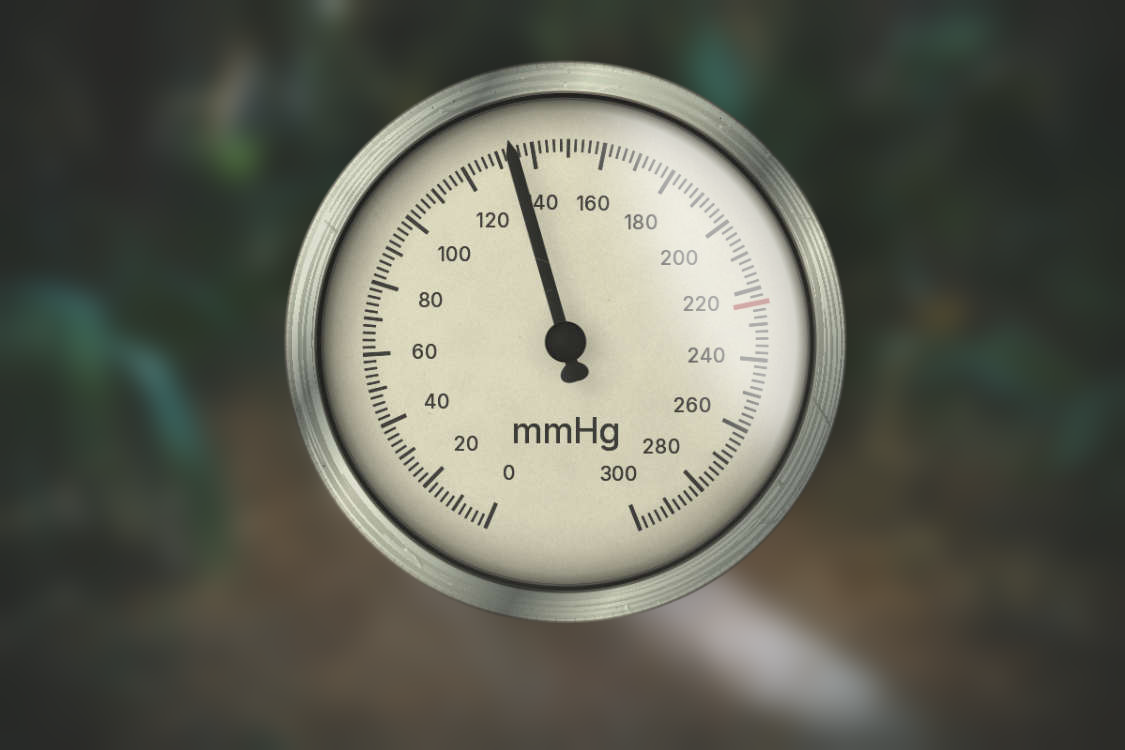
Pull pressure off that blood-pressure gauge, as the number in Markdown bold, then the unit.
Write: **134** mmHg
